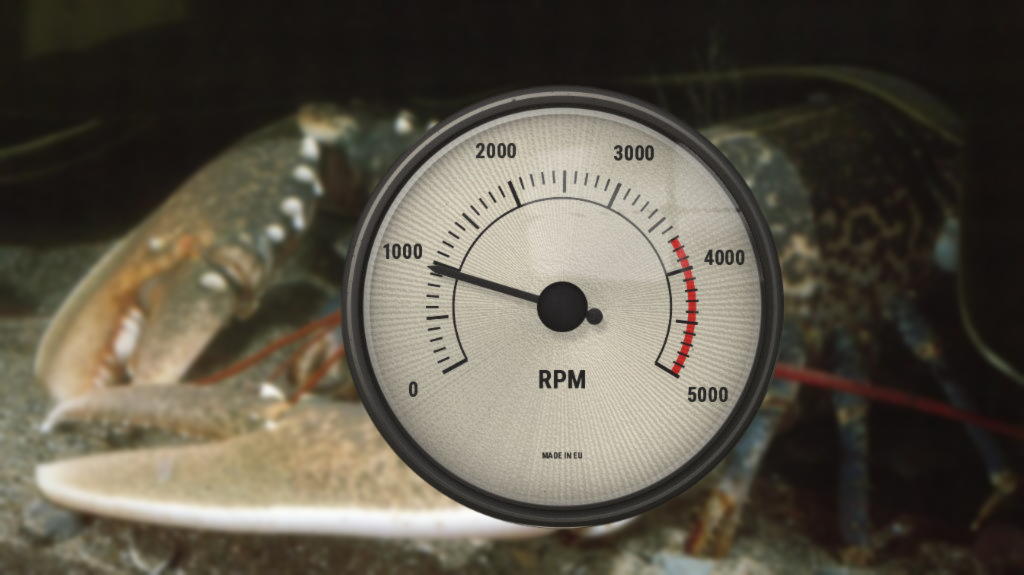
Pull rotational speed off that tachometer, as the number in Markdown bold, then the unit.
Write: **950** rpm
